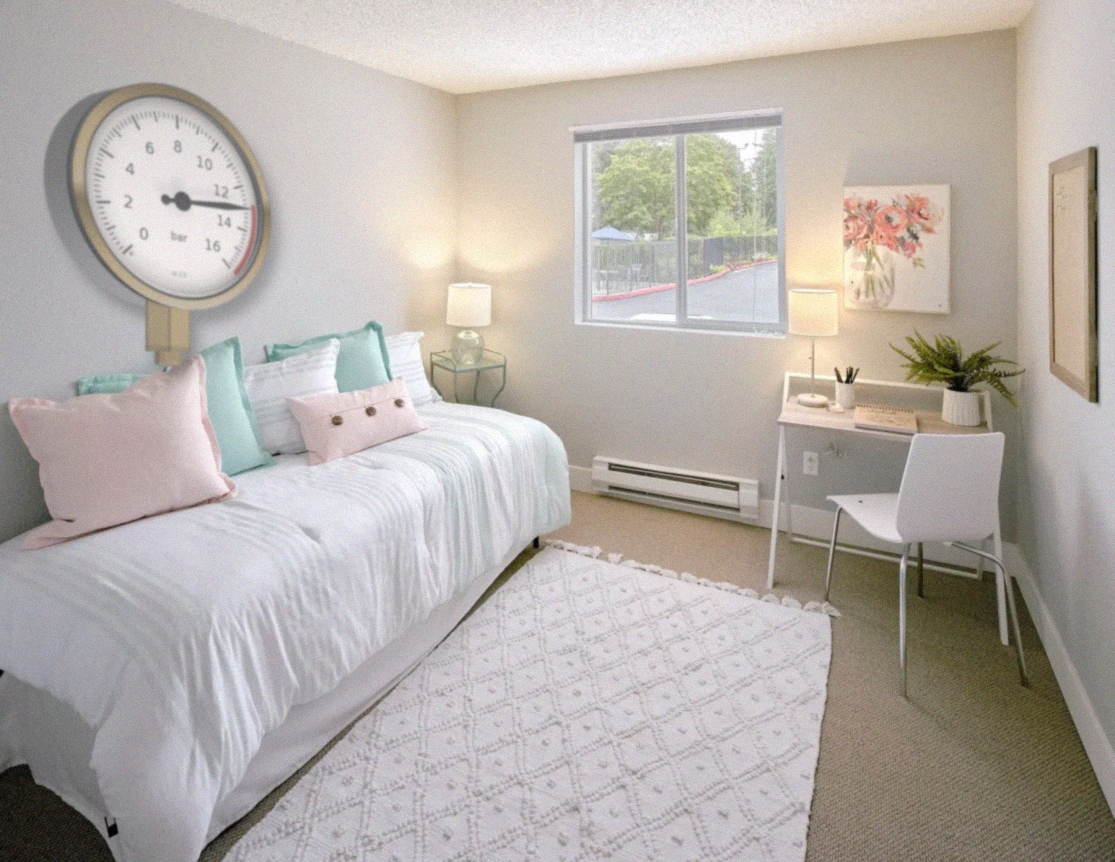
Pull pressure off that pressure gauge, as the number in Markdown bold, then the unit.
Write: **13** bar
